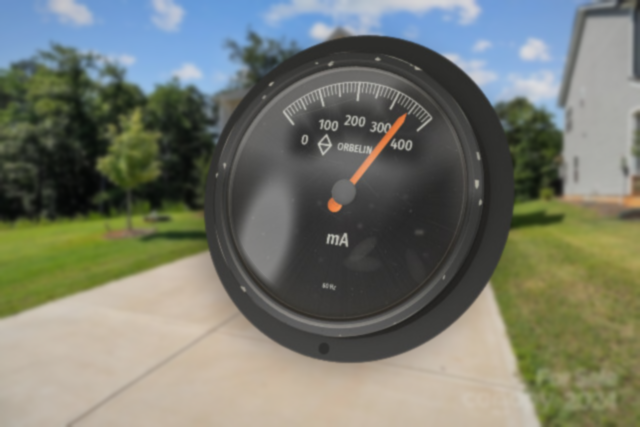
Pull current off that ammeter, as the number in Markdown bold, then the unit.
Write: **350** mA
